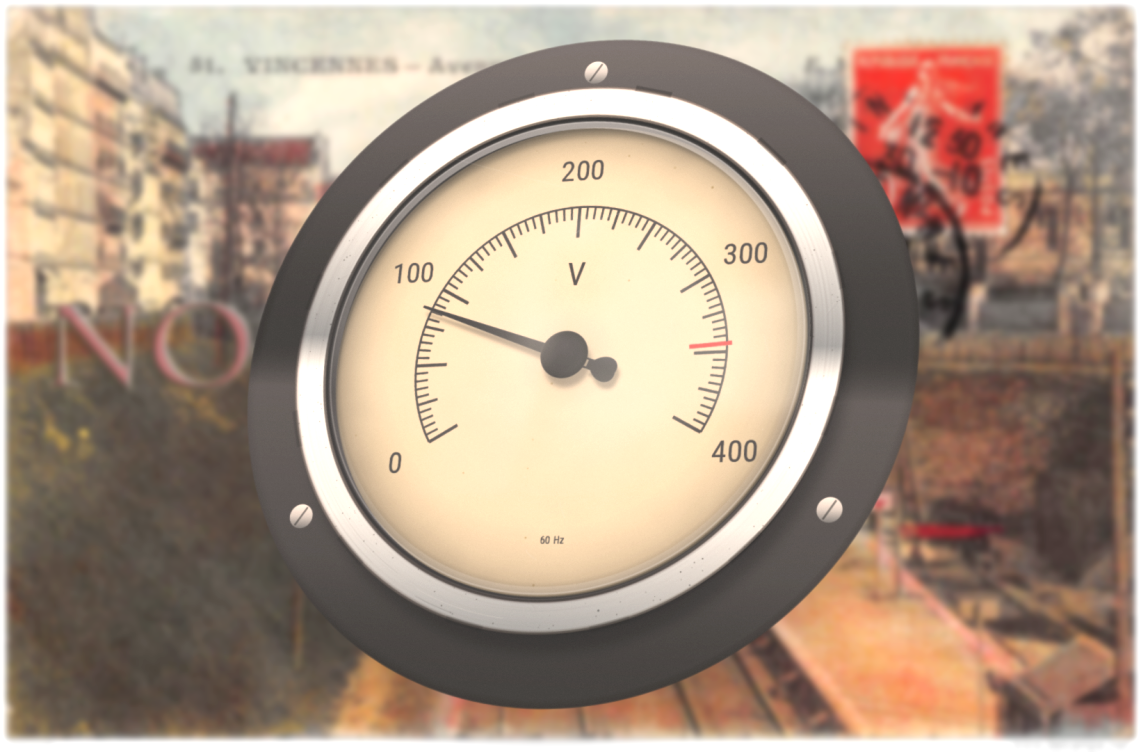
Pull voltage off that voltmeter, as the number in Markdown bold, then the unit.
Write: **85** V
